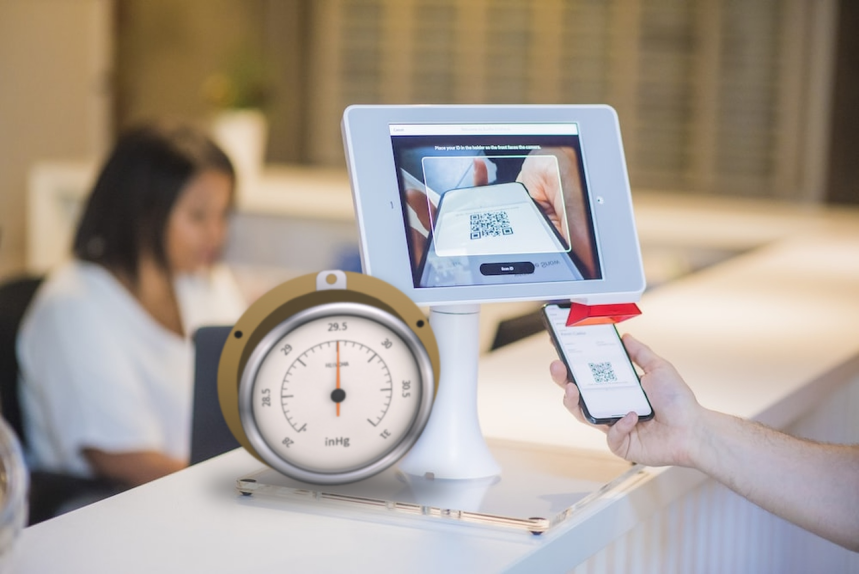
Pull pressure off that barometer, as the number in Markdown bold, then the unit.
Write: **29.5** inHg
